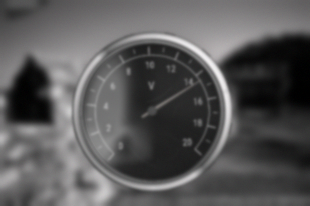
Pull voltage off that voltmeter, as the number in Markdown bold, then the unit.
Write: **14.5** V
